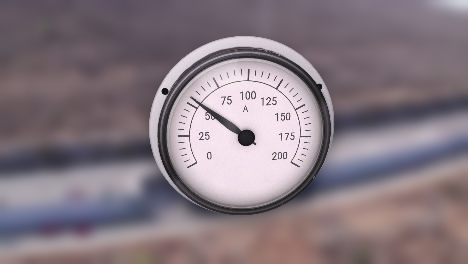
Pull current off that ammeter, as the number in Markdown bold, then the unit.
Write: **55** A
